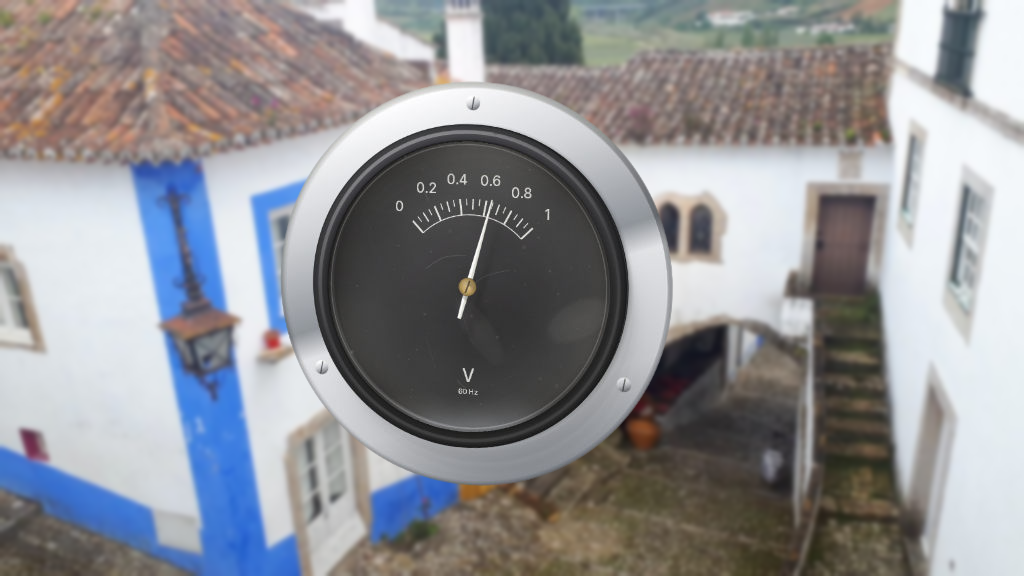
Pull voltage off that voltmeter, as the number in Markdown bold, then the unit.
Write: **0.65** V
